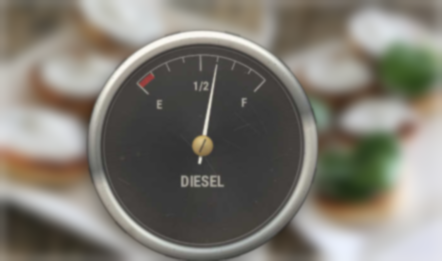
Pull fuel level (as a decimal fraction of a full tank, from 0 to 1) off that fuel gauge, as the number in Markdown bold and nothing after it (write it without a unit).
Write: **0.625**
